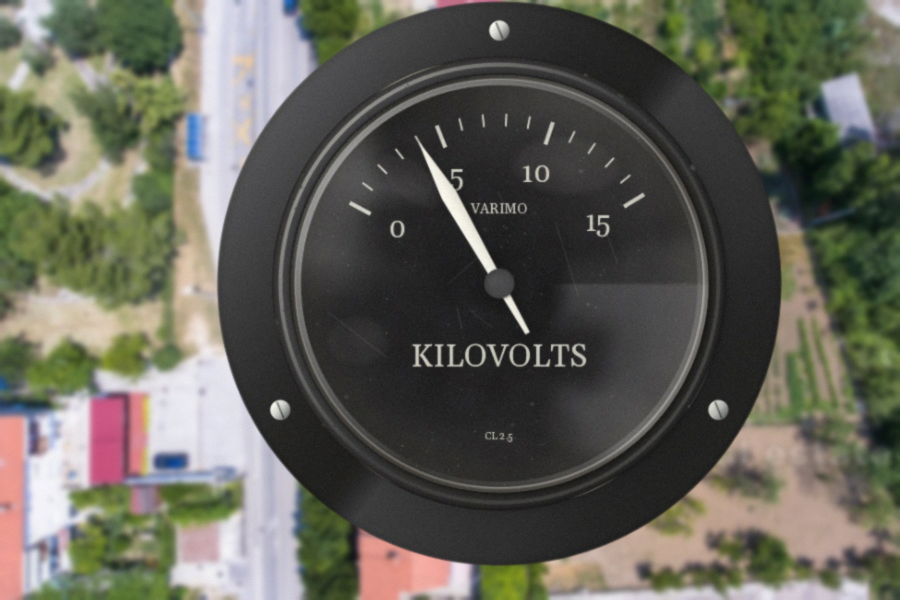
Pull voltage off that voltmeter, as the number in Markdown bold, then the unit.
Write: **4** kV
